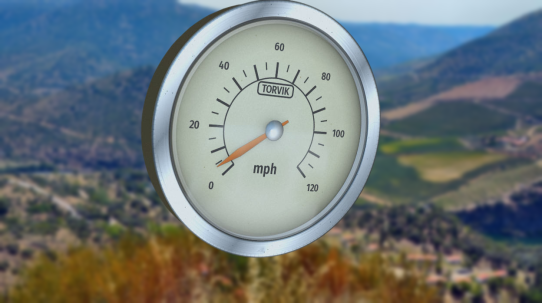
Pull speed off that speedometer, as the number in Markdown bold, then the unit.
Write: **5** mph
